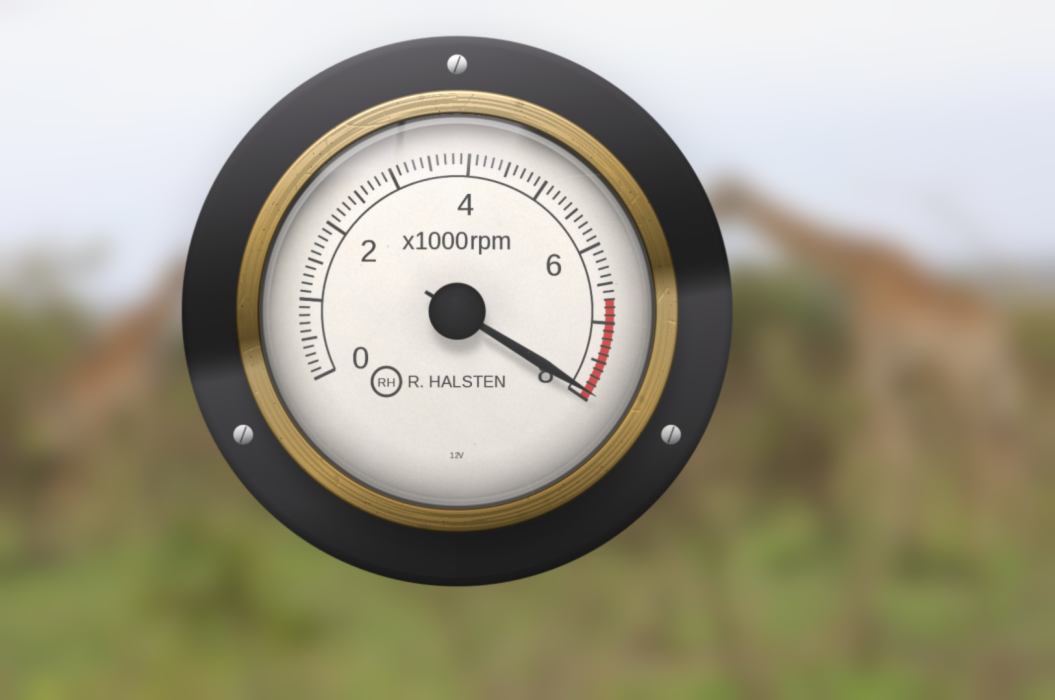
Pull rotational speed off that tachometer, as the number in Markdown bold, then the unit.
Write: **7900** rpm
